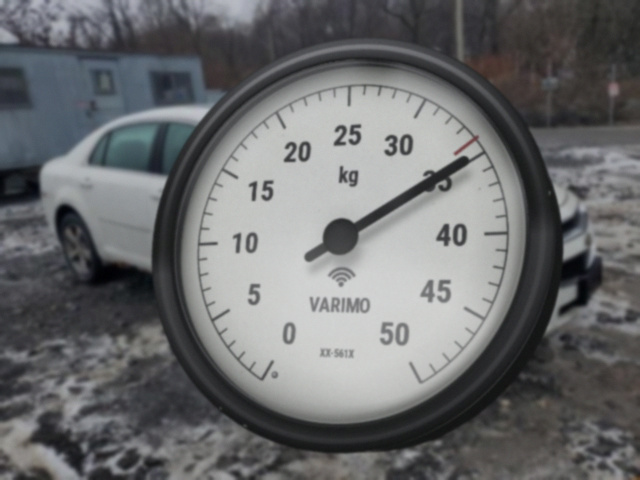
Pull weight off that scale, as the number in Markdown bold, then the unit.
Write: **35** kg
